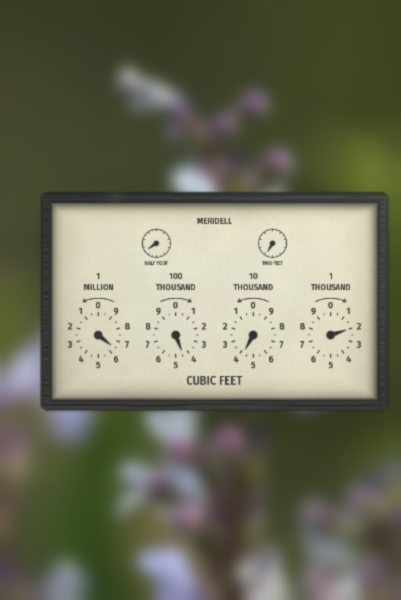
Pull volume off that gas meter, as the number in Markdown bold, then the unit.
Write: **644200** ft³
